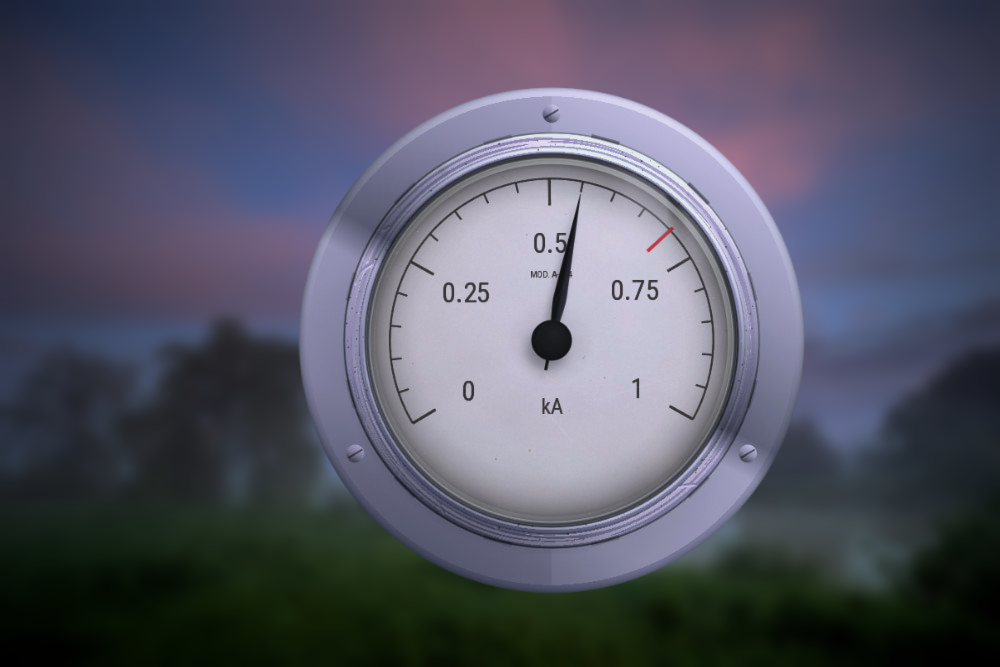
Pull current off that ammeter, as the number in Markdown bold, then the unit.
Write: **0.55** kA
